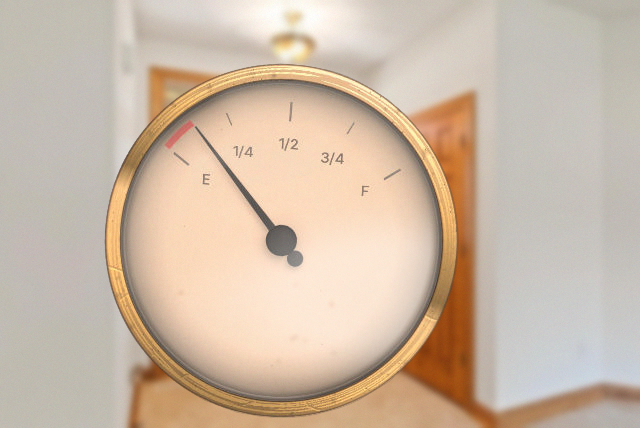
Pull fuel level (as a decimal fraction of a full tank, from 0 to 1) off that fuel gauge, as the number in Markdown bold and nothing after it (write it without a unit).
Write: **0.125**
